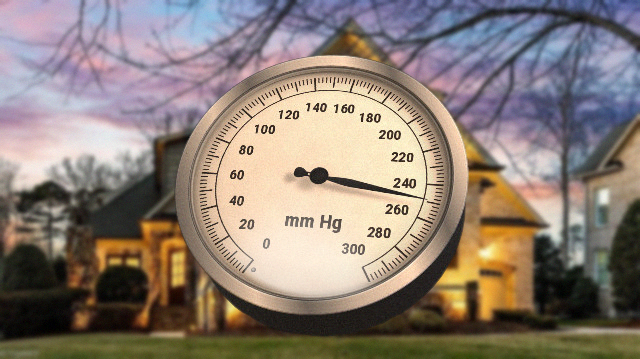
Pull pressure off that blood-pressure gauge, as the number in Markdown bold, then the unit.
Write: **250** mmHg
